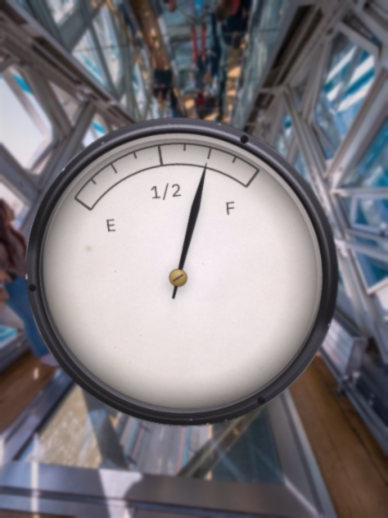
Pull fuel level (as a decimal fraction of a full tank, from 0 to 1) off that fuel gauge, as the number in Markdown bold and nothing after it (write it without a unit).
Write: **0.75**
